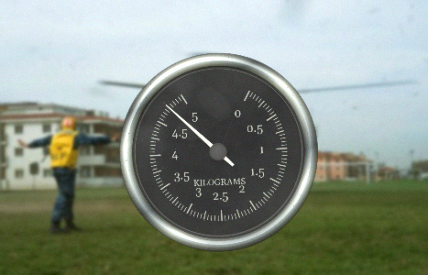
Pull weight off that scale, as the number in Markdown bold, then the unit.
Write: **4.75** kg
